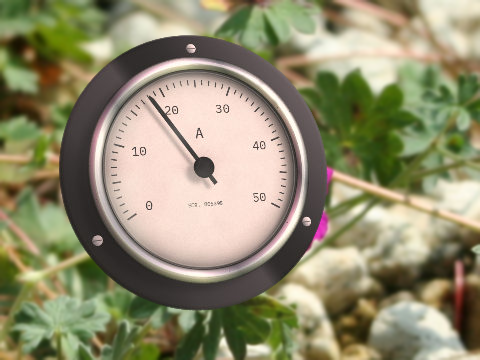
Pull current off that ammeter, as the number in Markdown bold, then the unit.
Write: **18** A
